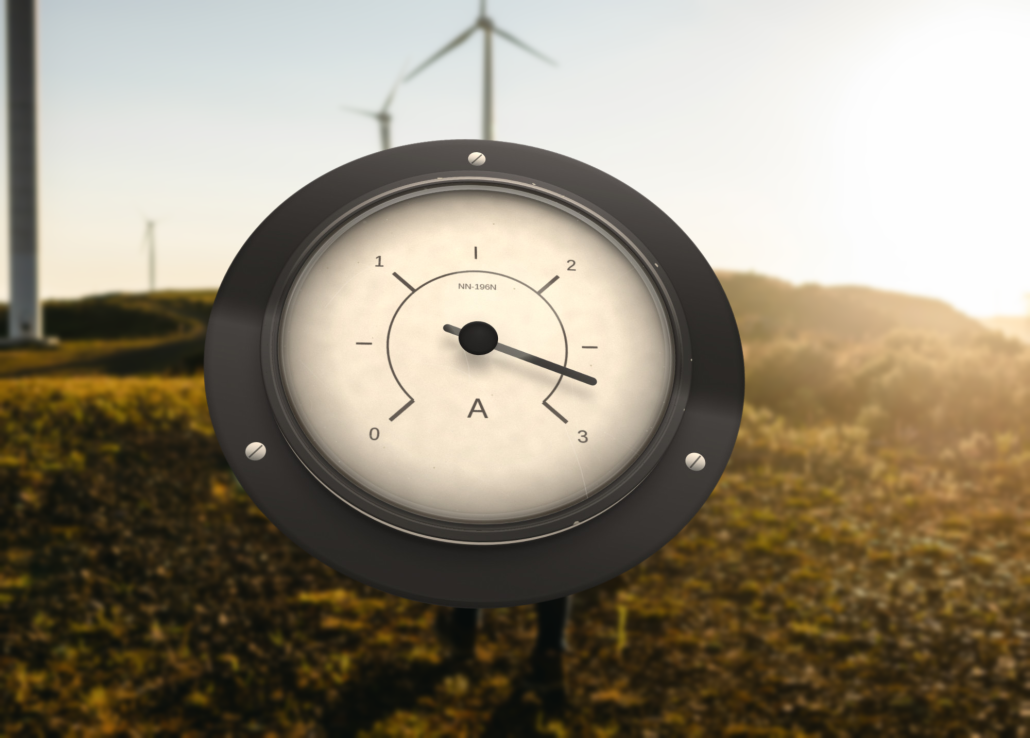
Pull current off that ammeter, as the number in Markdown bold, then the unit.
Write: **2.75** A
